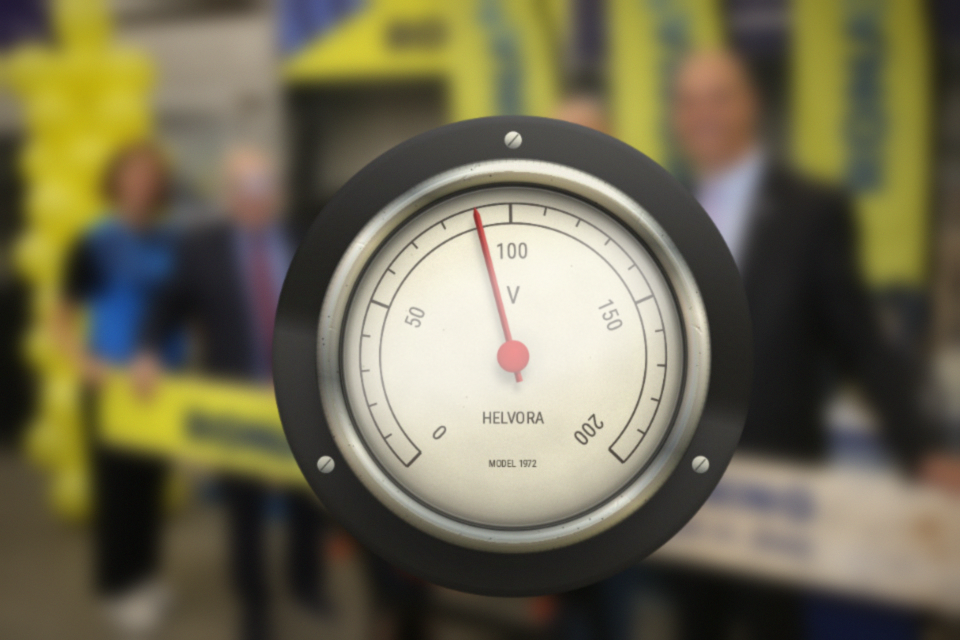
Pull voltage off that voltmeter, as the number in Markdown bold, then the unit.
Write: **90** V
